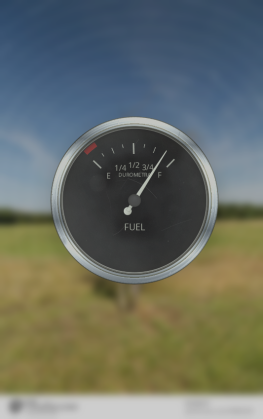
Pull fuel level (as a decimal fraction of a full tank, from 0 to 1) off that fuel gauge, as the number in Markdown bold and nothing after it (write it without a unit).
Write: **0.875**
